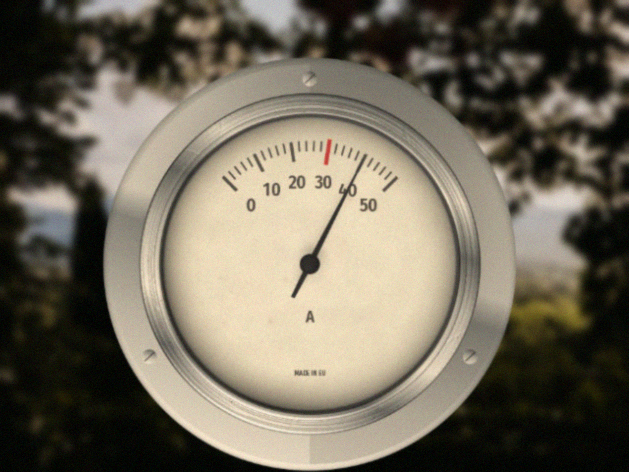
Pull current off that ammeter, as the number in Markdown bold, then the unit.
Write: **40** A
